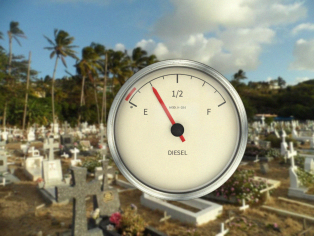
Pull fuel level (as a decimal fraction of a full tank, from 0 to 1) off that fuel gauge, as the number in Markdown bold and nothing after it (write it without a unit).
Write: **0.25**
